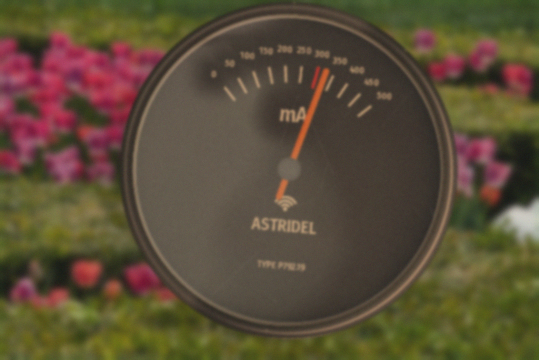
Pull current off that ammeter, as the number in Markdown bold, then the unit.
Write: **325** mA
